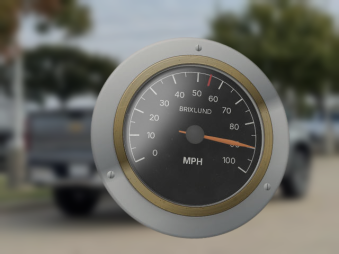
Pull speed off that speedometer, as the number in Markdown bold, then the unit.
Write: **90** mph
